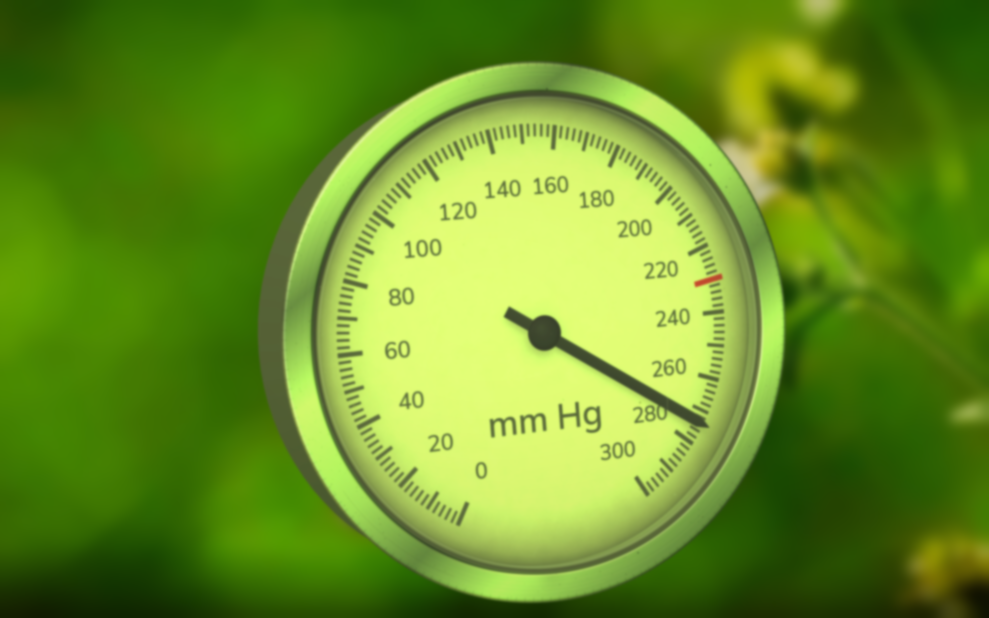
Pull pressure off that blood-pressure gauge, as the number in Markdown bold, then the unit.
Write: **274** mmHg
